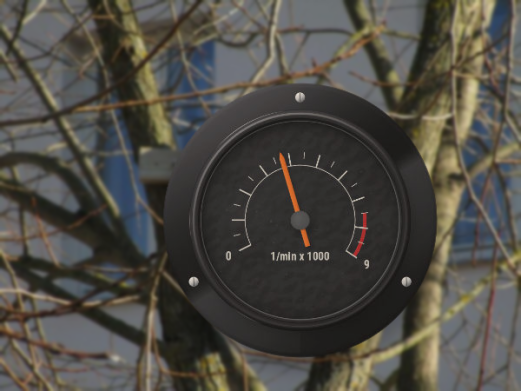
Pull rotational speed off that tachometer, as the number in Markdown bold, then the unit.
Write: **3750** rpm
